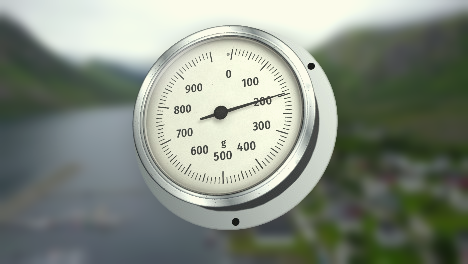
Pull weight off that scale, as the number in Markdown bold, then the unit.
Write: **200** g
